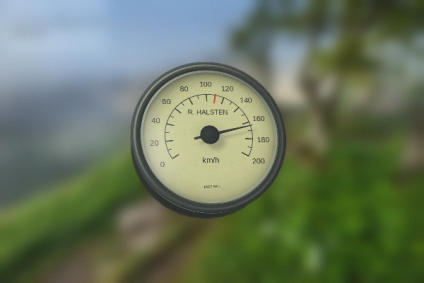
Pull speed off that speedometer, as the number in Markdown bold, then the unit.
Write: **165** km/h
